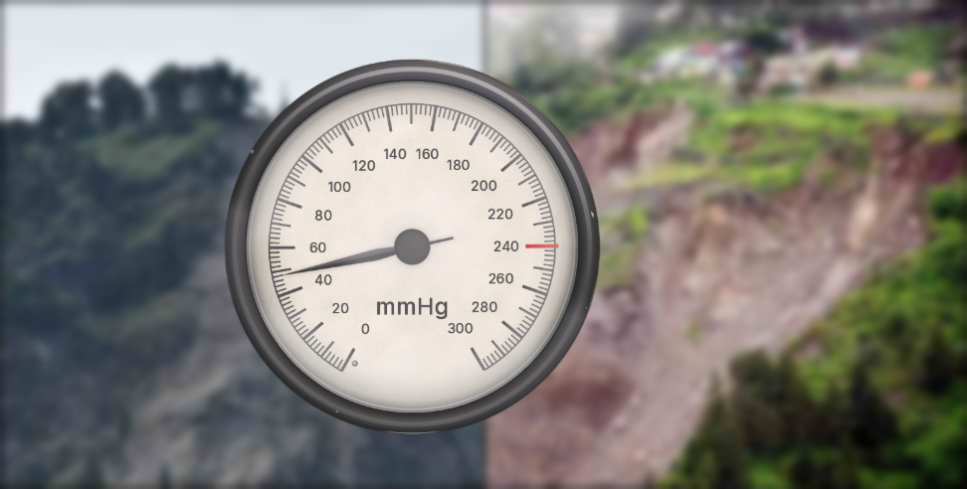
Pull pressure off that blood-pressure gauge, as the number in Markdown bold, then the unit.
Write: **48** mmHg
